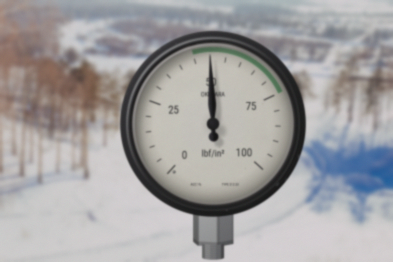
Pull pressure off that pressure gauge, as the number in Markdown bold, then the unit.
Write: **50** psi
